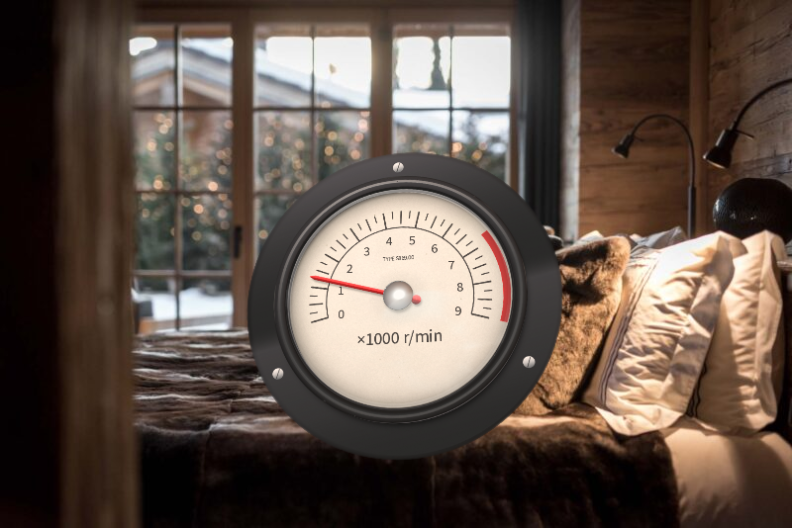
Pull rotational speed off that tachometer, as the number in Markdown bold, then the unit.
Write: **1250** rpm
